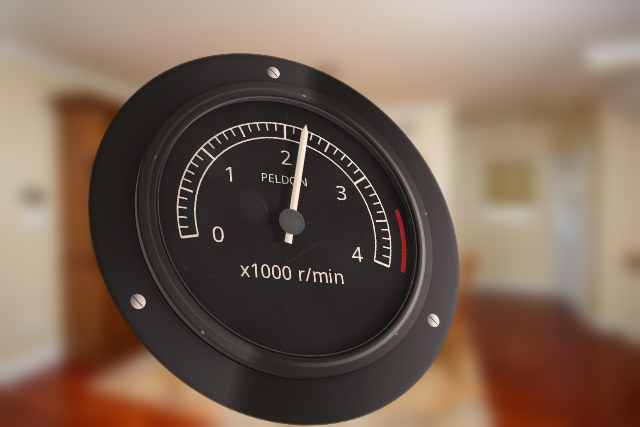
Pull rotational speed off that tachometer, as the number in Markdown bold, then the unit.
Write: **2200** rpm
